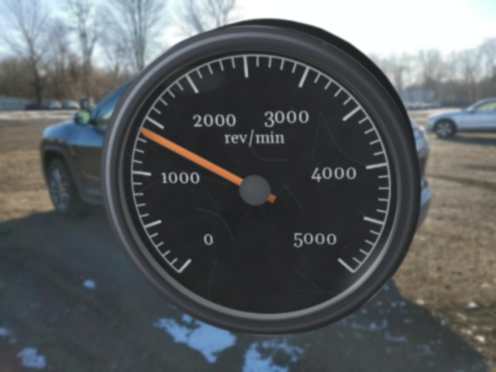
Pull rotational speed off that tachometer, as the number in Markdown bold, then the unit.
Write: **1400** rpm
